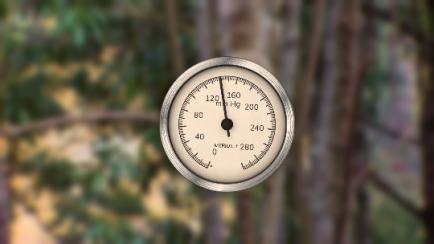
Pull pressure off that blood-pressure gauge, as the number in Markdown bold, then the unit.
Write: **140** mmHg
